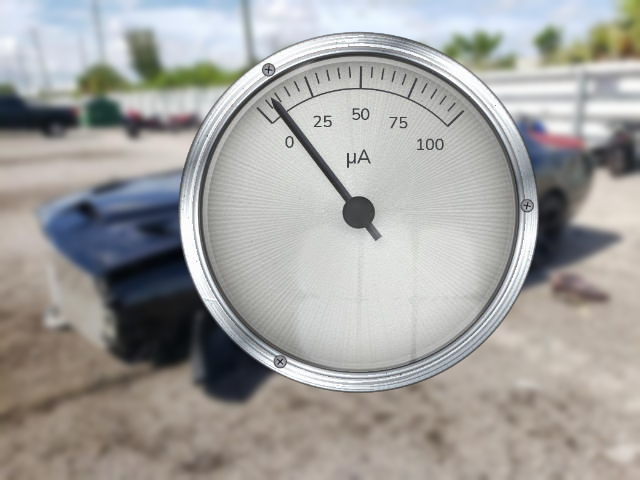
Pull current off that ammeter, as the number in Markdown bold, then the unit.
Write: **7.5** µA
